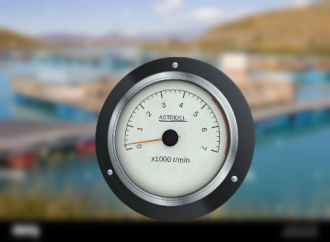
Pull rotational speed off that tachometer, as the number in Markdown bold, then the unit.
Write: **200** rpm
